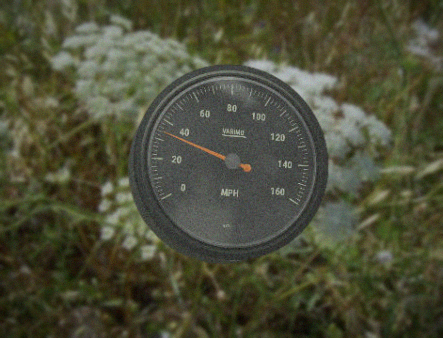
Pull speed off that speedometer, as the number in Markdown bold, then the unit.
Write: **34** mph
